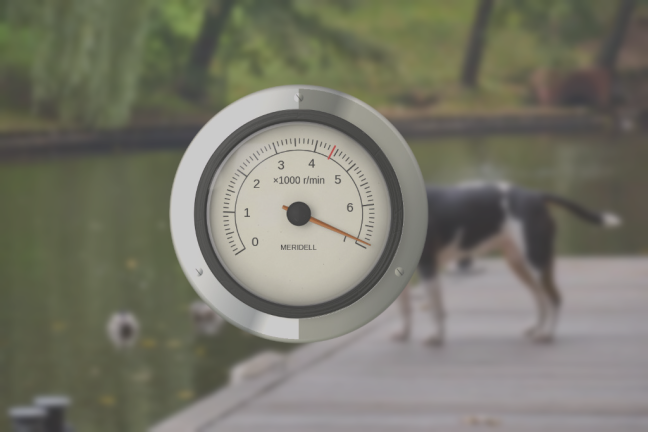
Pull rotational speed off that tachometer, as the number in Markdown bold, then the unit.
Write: **6900** rpm
